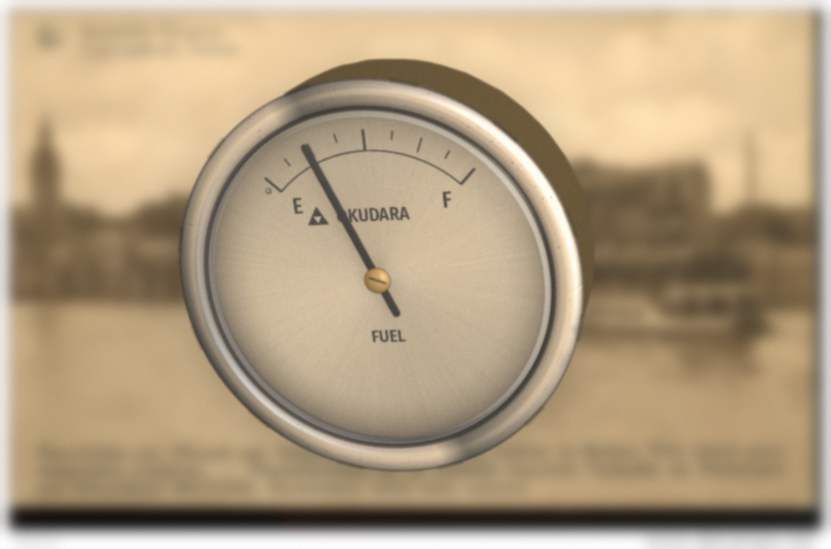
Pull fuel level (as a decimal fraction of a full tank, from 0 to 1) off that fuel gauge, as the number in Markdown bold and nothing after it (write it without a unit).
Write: **0.25**
